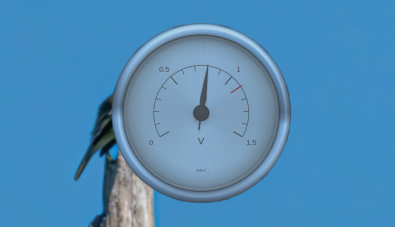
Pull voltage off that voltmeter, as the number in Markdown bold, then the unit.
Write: **0.8** V
